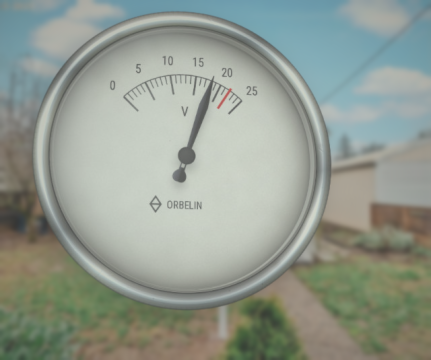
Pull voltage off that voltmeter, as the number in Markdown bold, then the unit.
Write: **18** V
